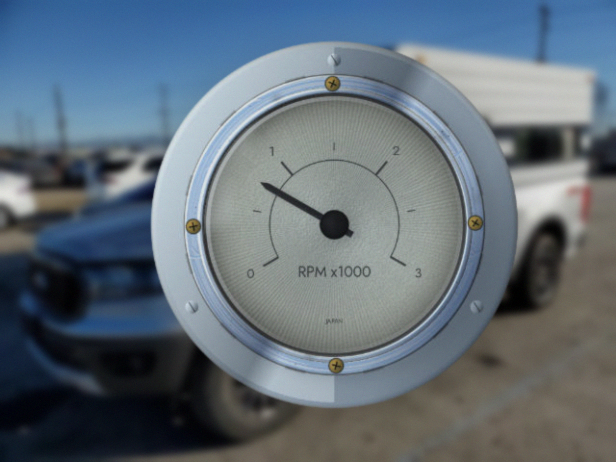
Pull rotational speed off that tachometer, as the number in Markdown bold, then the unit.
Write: **750** rpm
